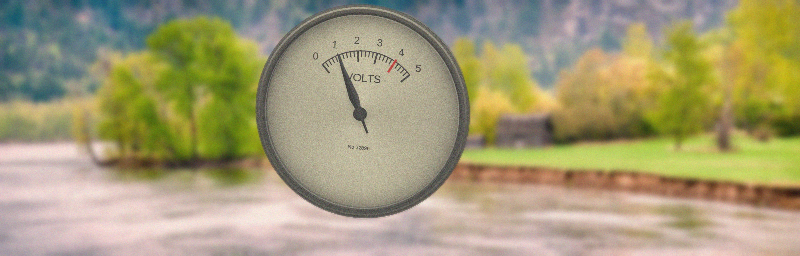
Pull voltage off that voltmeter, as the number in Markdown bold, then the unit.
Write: **1** V
